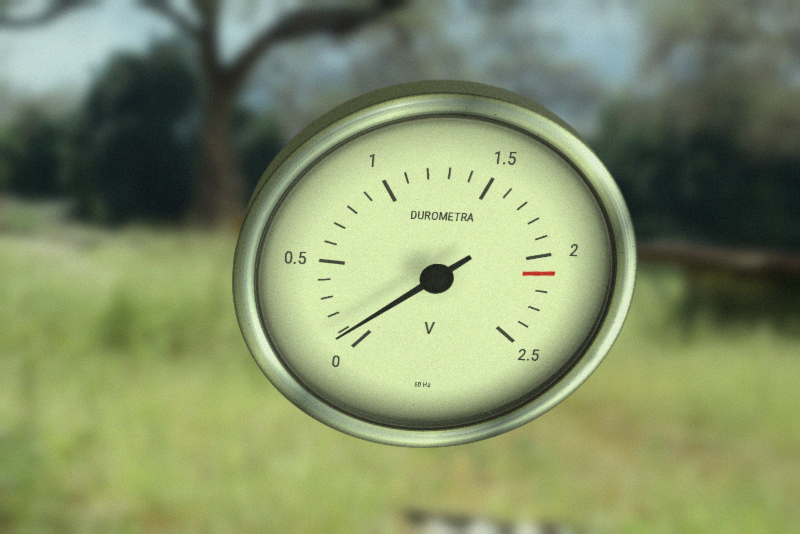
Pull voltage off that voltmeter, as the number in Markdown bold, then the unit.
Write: **0.1** V
